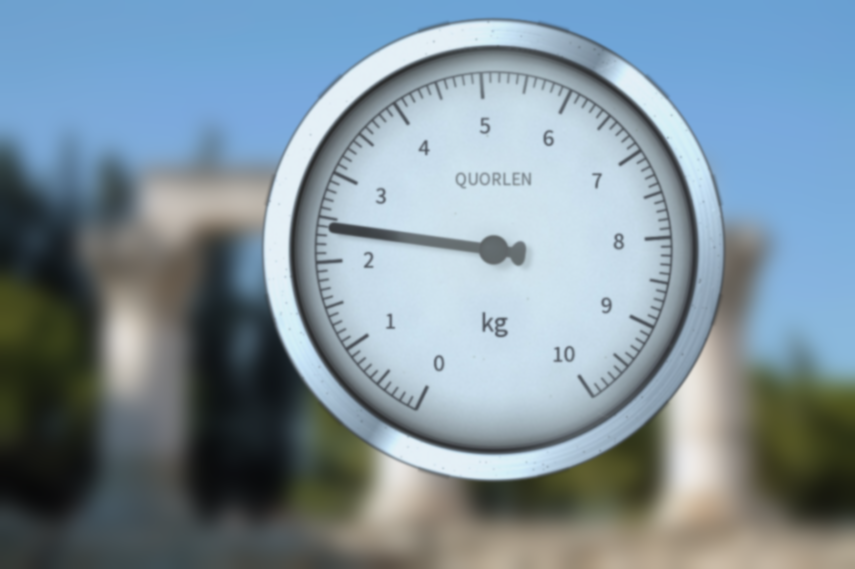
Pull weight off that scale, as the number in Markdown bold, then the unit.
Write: **2.4** kg
